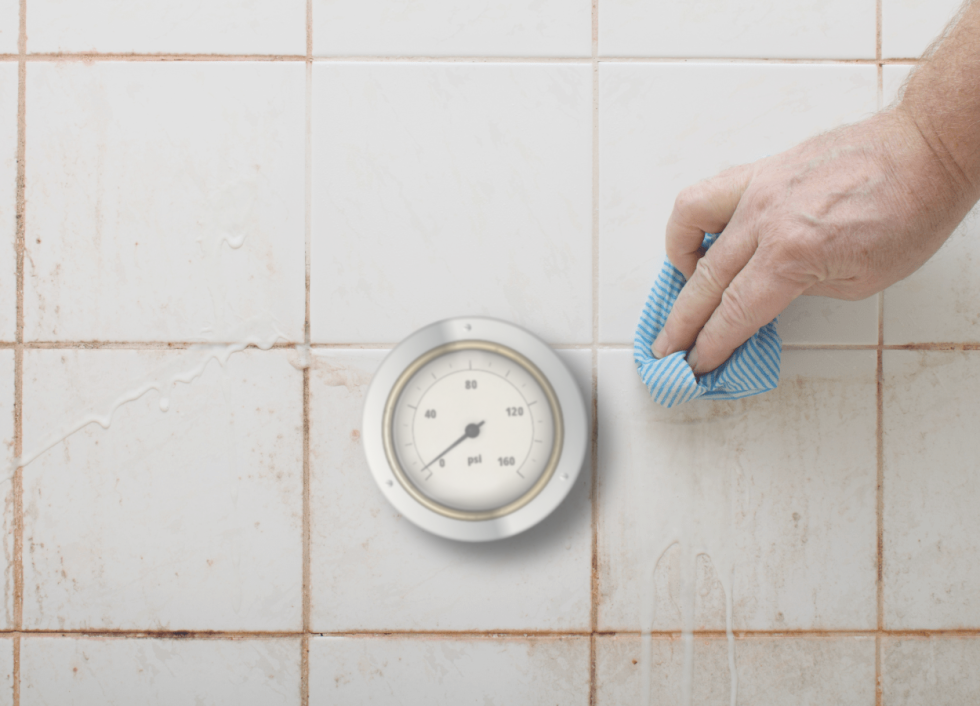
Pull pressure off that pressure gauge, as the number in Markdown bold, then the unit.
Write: **5** psi
